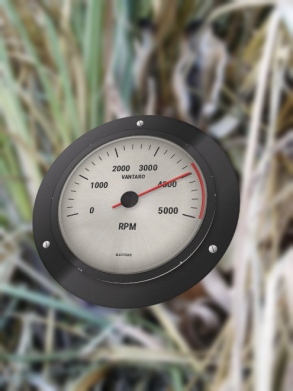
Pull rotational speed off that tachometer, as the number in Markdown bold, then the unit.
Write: **4000** rpm
